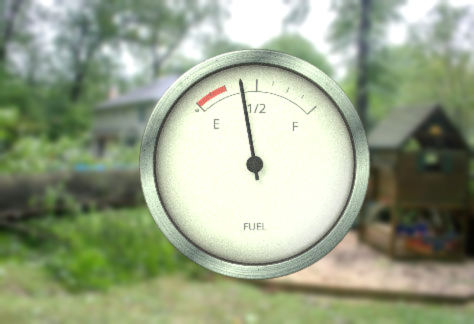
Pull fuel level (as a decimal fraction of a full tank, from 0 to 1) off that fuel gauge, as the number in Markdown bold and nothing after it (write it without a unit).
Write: **0.375**
